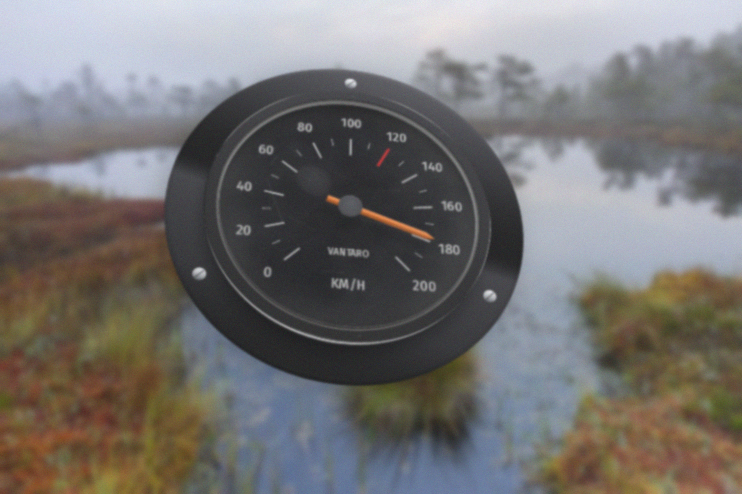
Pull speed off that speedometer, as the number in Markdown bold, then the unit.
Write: **180** km/h
